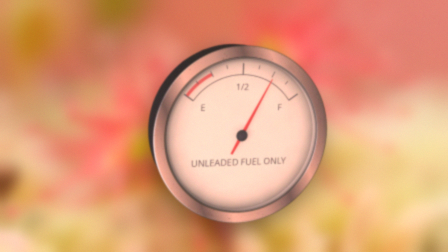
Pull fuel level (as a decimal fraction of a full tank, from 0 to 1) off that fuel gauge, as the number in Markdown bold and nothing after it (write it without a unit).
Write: **0.75**
